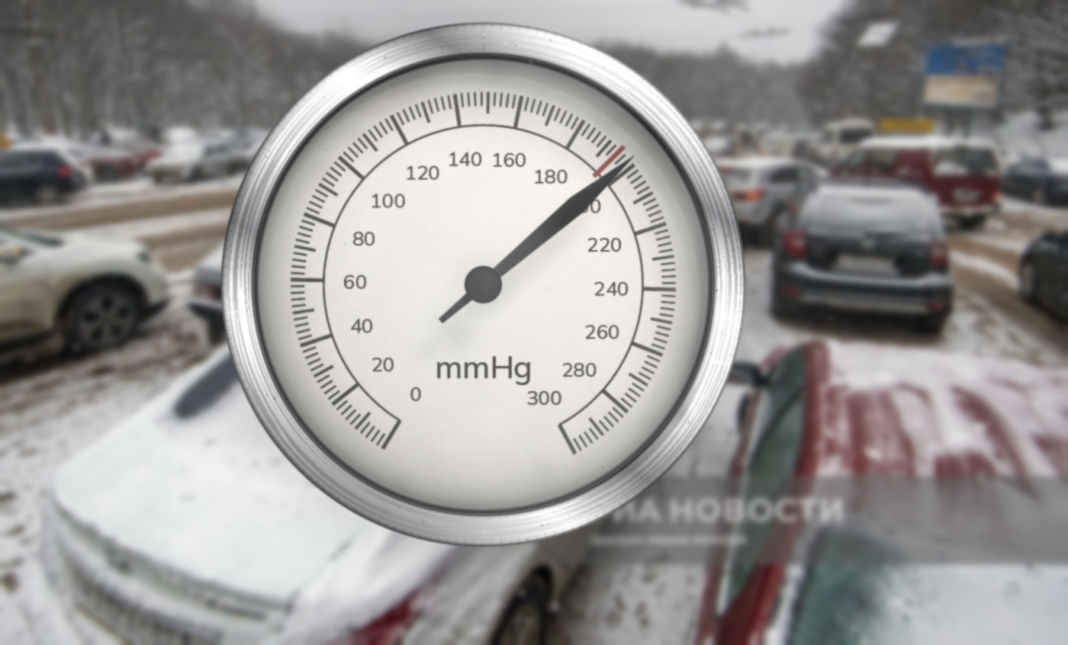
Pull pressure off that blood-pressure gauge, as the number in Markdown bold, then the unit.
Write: **198** mmHg
